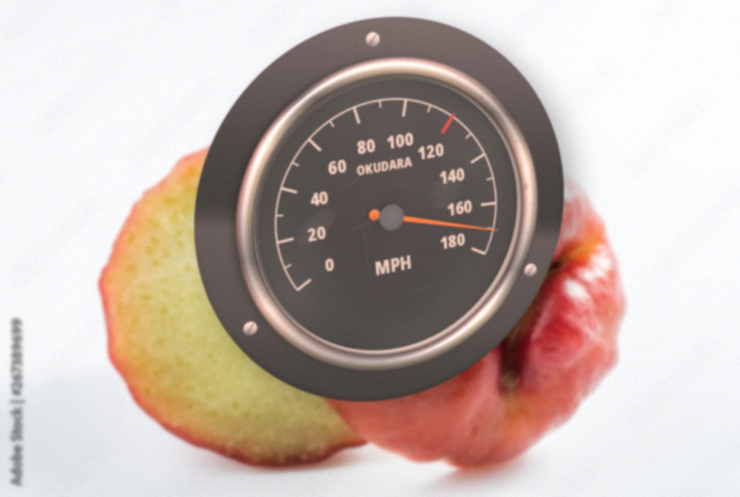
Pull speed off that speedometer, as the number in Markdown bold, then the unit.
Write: **170** mph
